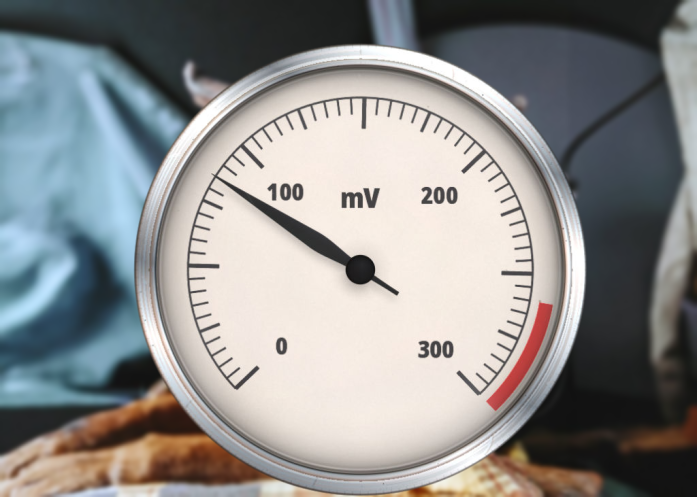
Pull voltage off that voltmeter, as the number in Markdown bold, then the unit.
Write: **85** mV
